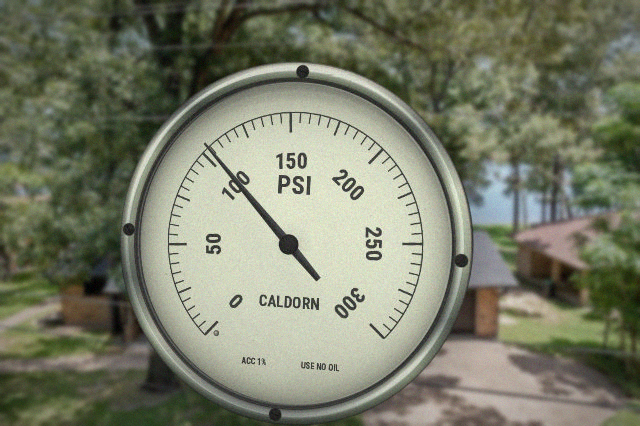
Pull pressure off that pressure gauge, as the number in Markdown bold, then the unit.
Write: **105** psi
